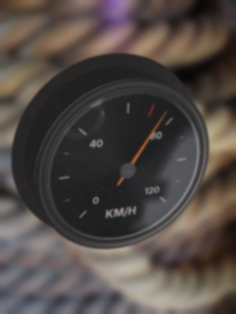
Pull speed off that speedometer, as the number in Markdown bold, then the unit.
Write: **75** km/h
